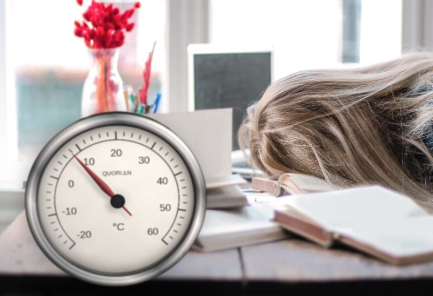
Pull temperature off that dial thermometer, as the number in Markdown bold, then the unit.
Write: **8** °C
